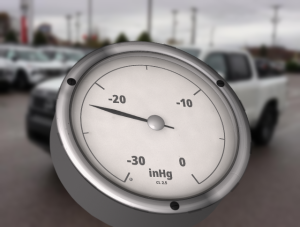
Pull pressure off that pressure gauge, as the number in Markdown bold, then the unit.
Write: **-22.5** inHg
